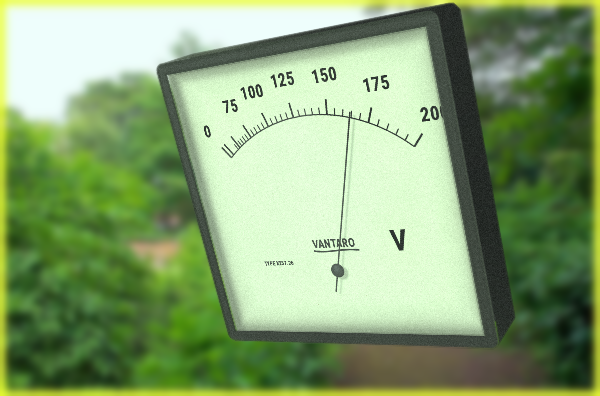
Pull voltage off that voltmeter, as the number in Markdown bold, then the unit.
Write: **165** V
